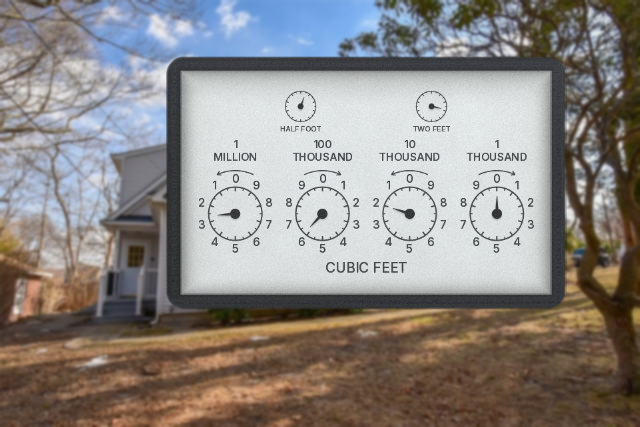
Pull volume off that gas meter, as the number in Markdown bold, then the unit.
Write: **262000** ft³
